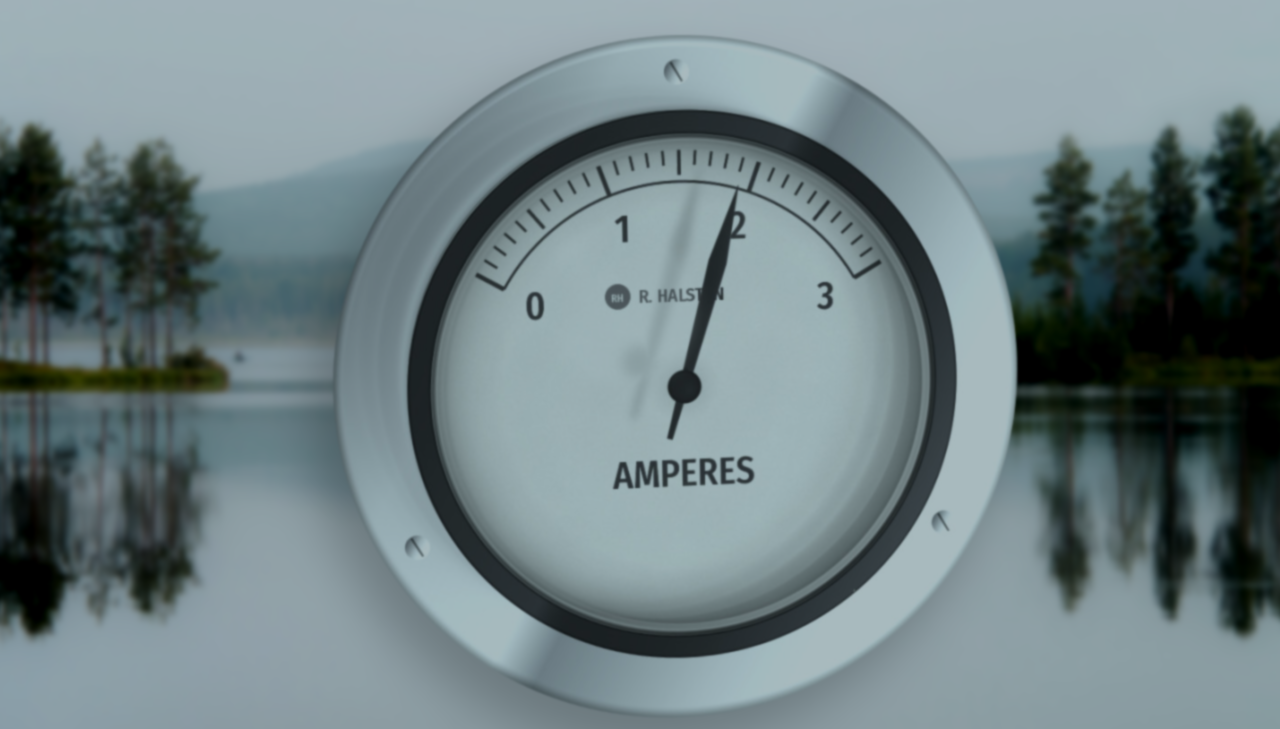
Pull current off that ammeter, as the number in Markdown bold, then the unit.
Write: **1.9** A
